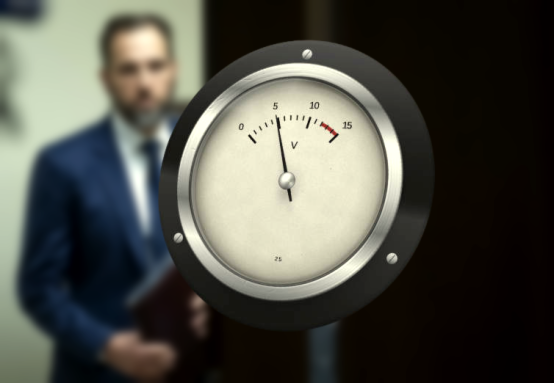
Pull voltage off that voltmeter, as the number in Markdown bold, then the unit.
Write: **5** V
